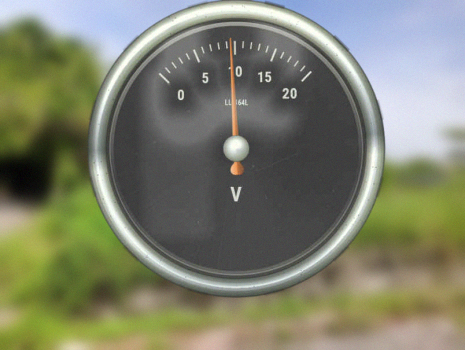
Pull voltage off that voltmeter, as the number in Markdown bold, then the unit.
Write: **9.5** V
